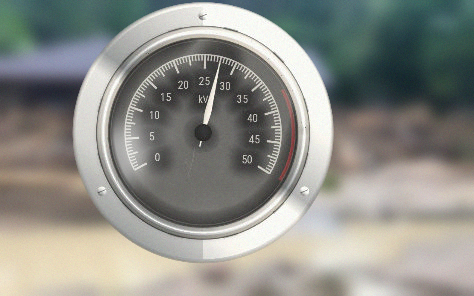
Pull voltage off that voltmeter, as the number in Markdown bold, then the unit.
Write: **27.5** kV
